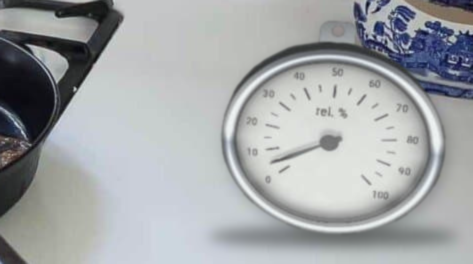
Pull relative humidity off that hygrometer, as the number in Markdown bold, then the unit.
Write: **5** %
